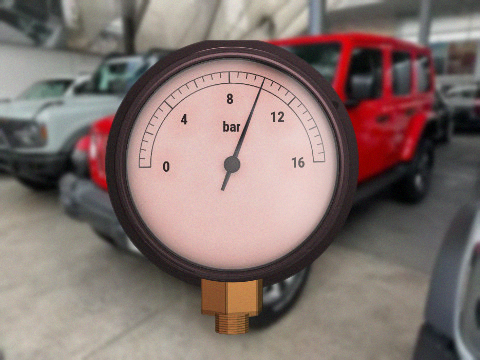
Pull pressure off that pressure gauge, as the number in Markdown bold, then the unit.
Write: **10** bar
